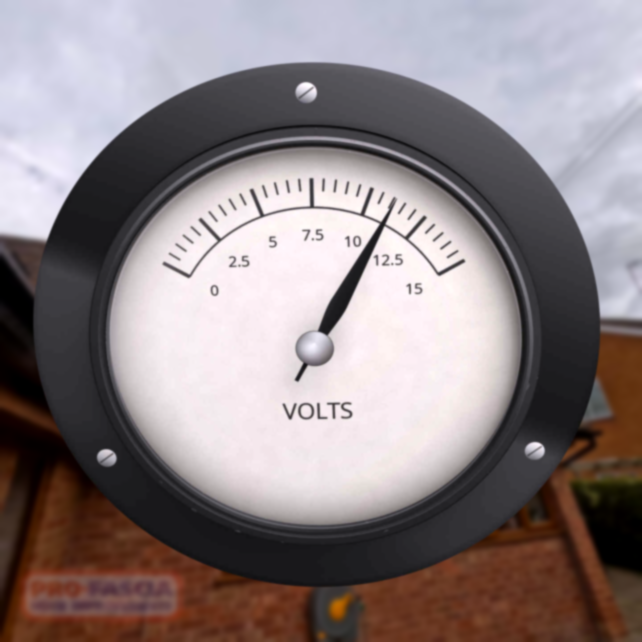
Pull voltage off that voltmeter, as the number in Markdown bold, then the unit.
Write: **11** V
